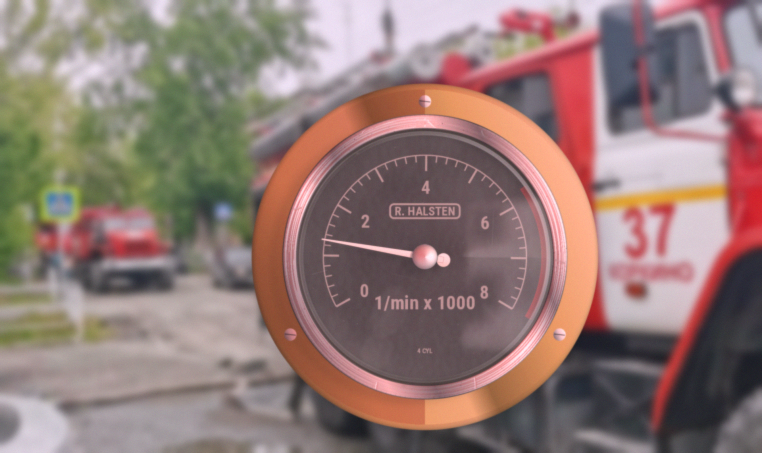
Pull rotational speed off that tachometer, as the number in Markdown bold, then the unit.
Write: **1300** rpm
